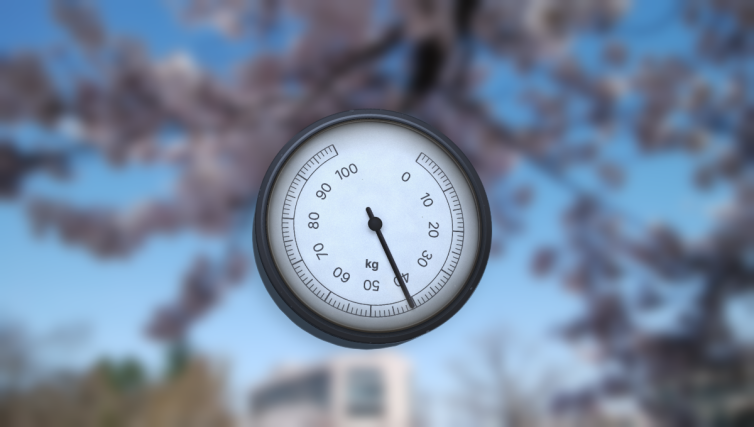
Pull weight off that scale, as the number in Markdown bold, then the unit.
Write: **41** kg
